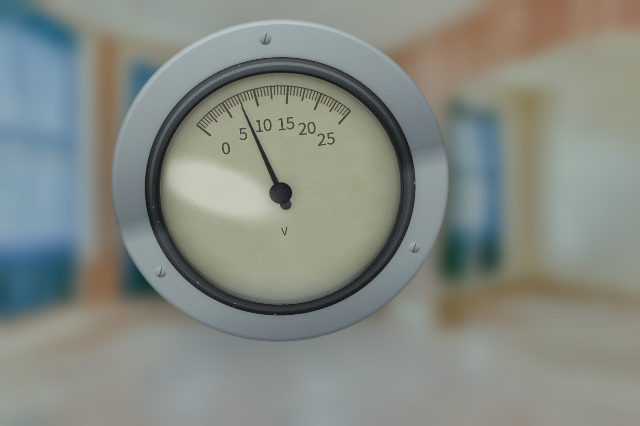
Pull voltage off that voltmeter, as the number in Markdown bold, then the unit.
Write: **7.5** V
